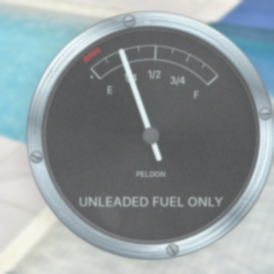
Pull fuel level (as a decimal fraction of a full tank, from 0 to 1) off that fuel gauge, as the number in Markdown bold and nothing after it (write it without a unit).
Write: **0.25**
